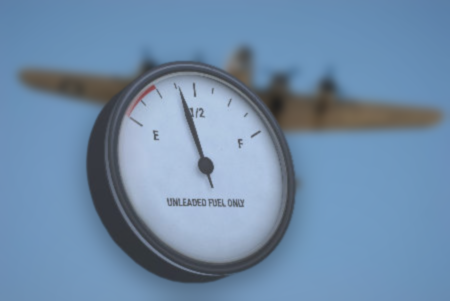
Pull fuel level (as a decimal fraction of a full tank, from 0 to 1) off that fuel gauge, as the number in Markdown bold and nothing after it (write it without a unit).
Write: **0.375**
